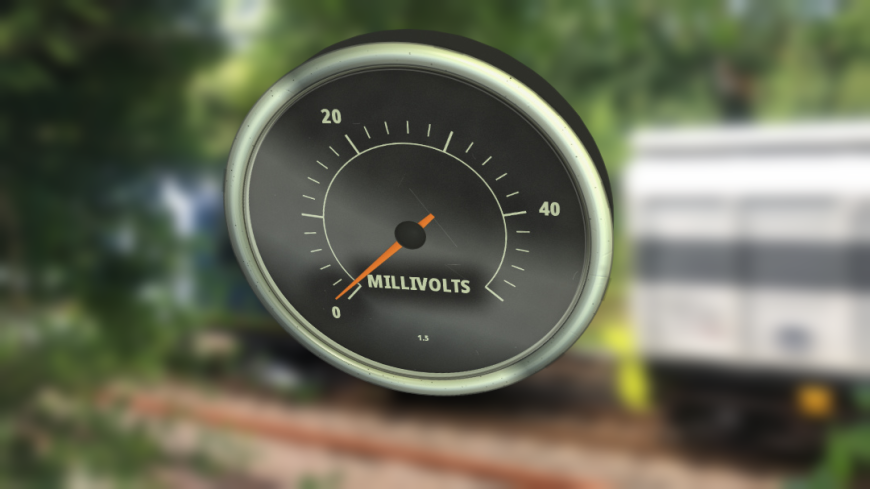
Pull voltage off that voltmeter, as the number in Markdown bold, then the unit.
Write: **1** mV
